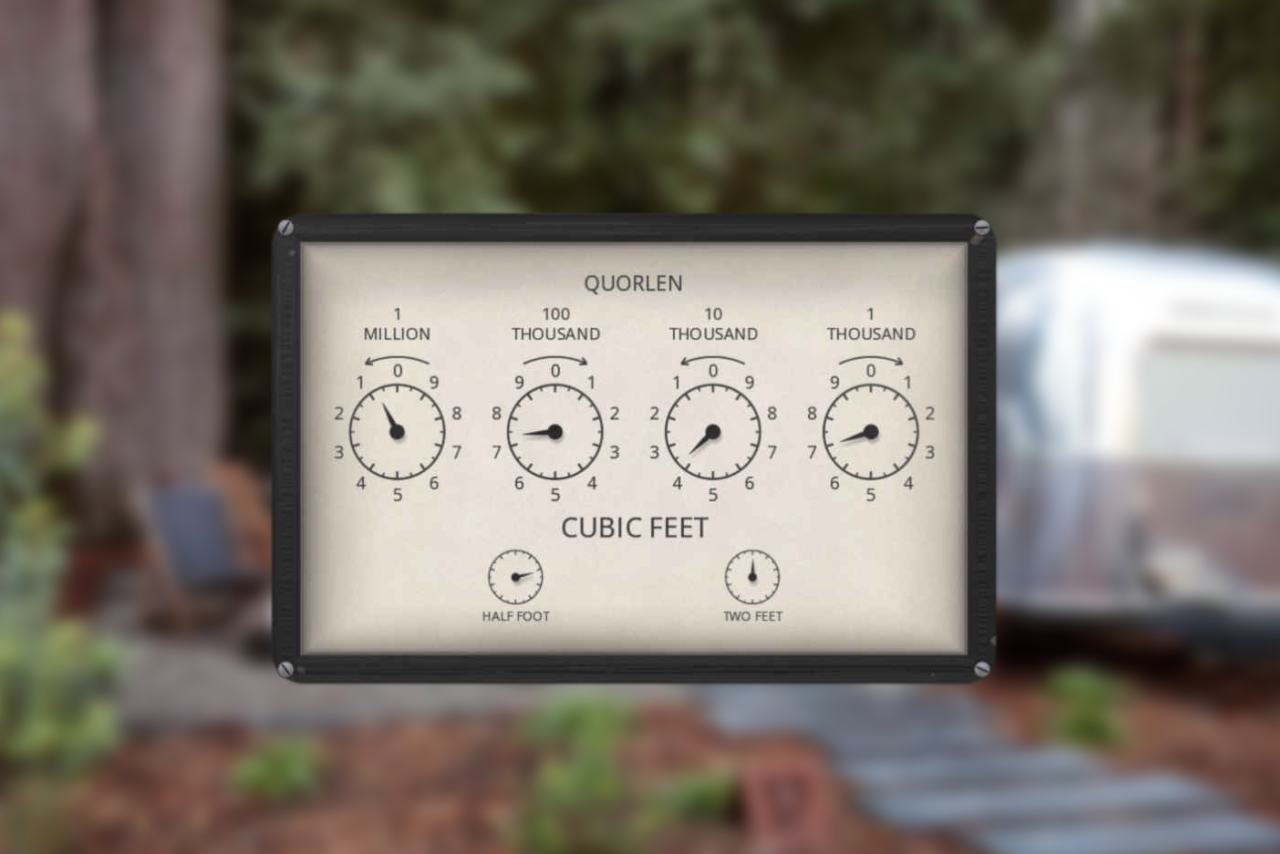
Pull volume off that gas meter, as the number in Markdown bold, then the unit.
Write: **73700** ft³
